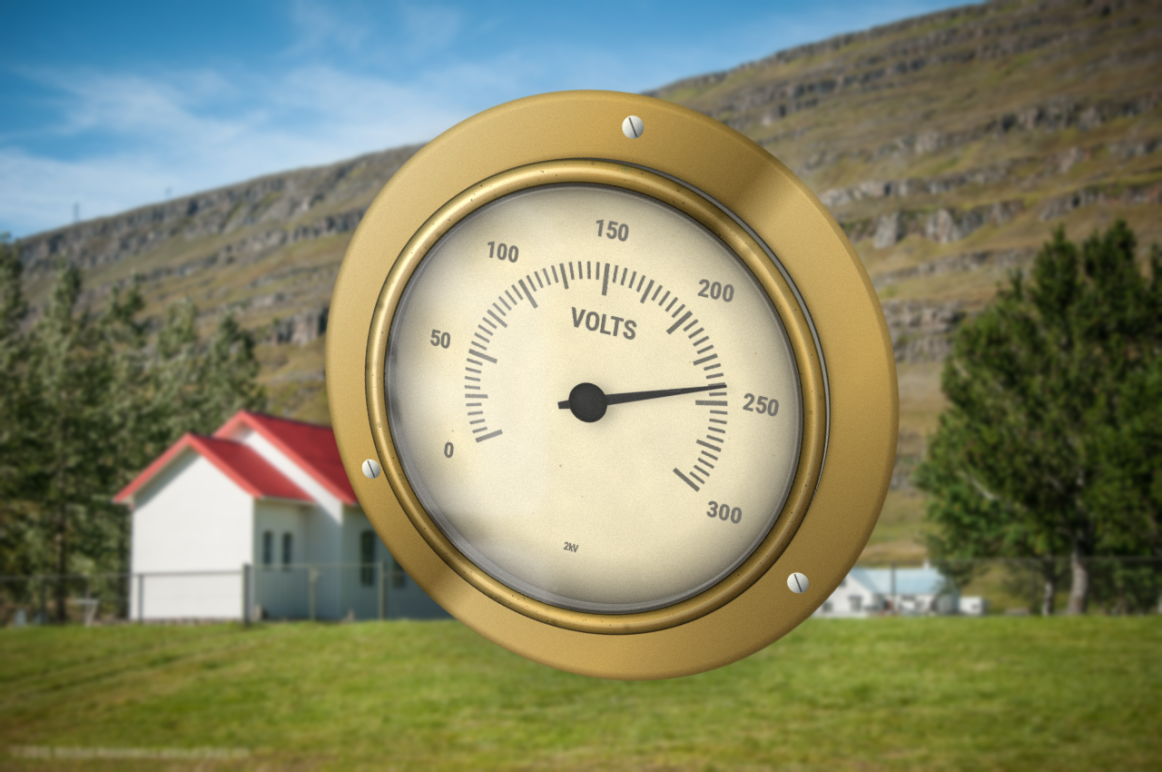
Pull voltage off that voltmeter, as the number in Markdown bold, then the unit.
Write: **240** V
